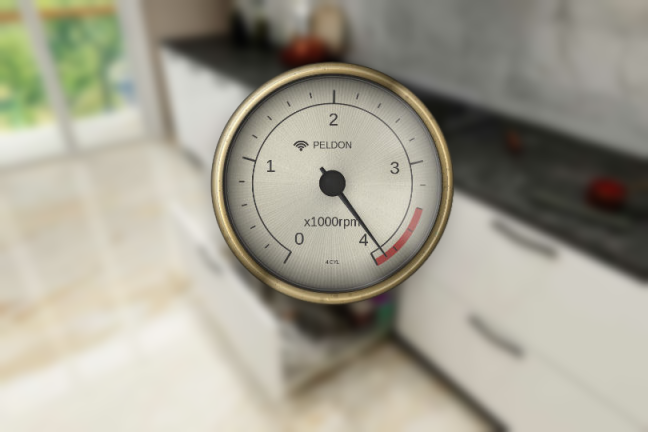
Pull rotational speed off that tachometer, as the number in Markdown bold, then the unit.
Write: **3900** rpm
